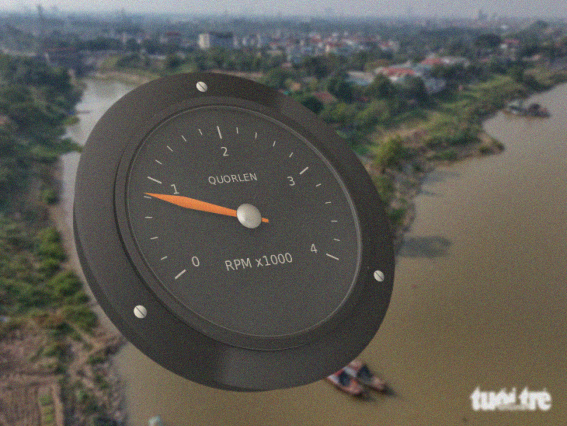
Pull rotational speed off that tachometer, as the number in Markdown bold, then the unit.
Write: **800** rpm
